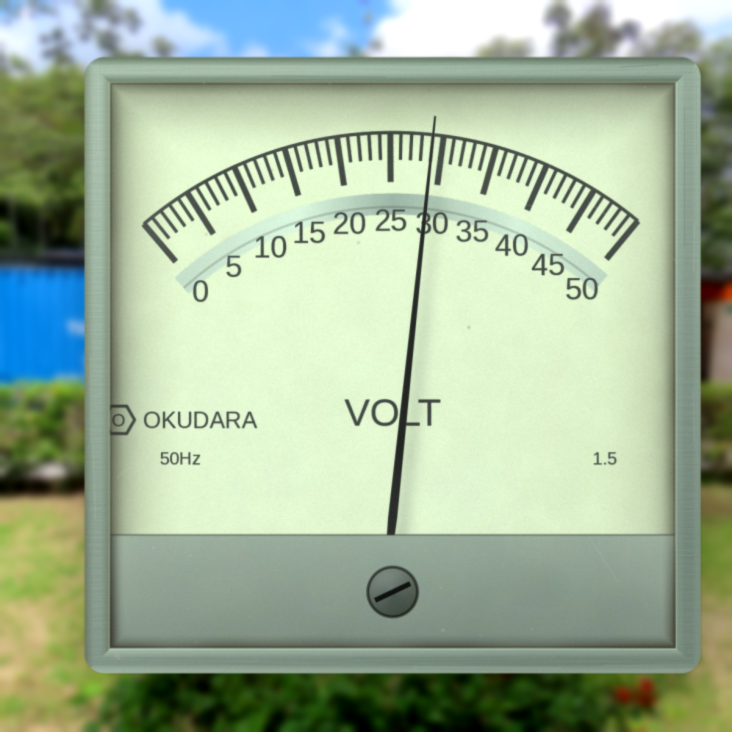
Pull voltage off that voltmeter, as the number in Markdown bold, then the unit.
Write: **29** V
